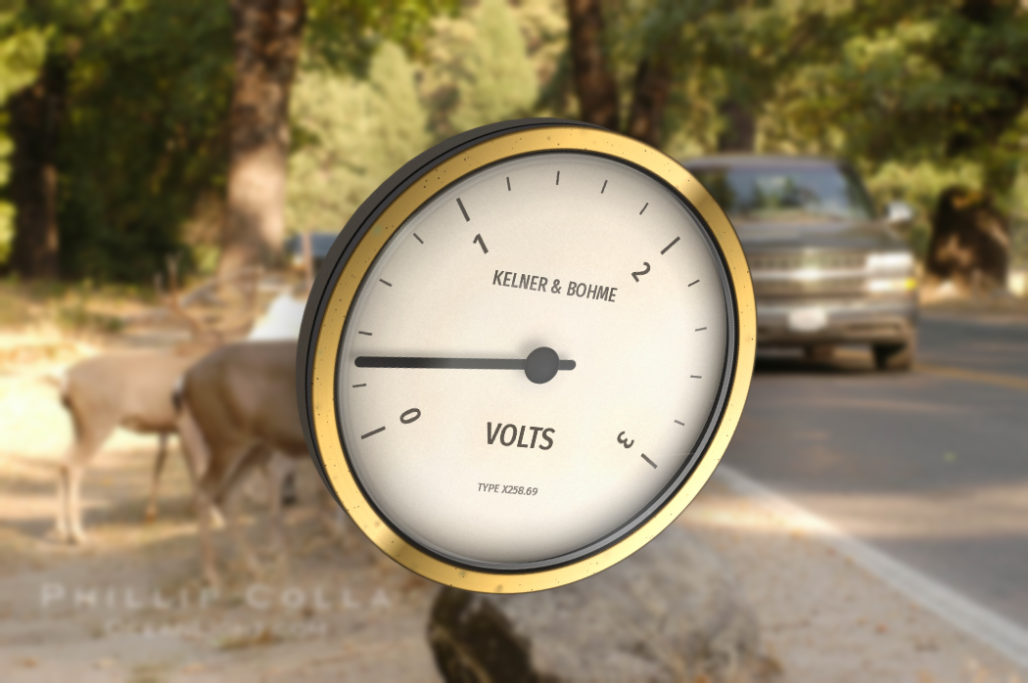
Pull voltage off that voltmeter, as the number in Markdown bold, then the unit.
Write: **0.3** V
